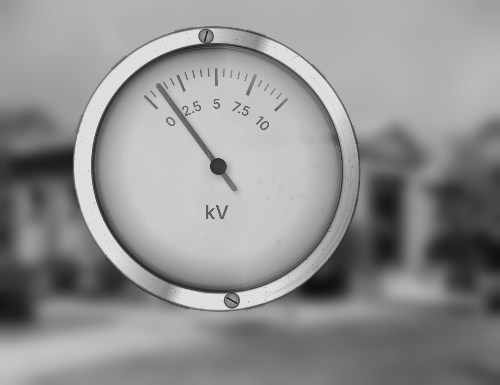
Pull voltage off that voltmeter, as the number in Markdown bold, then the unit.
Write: **1** kV
